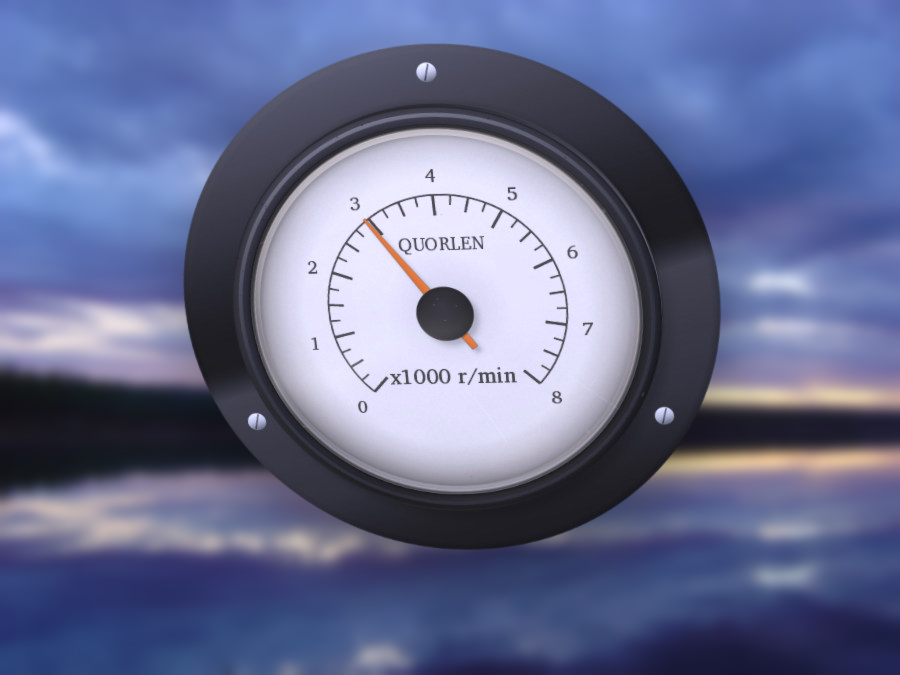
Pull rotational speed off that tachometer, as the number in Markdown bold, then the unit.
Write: **3000** rpm
